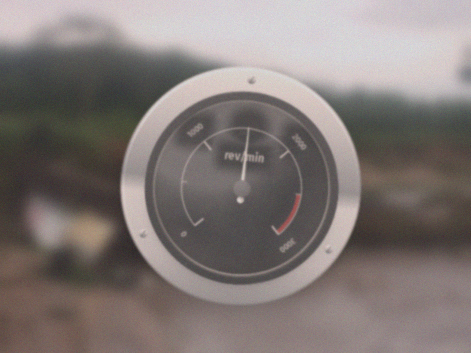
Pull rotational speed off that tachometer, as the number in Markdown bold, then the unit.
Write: **1500** rpm
